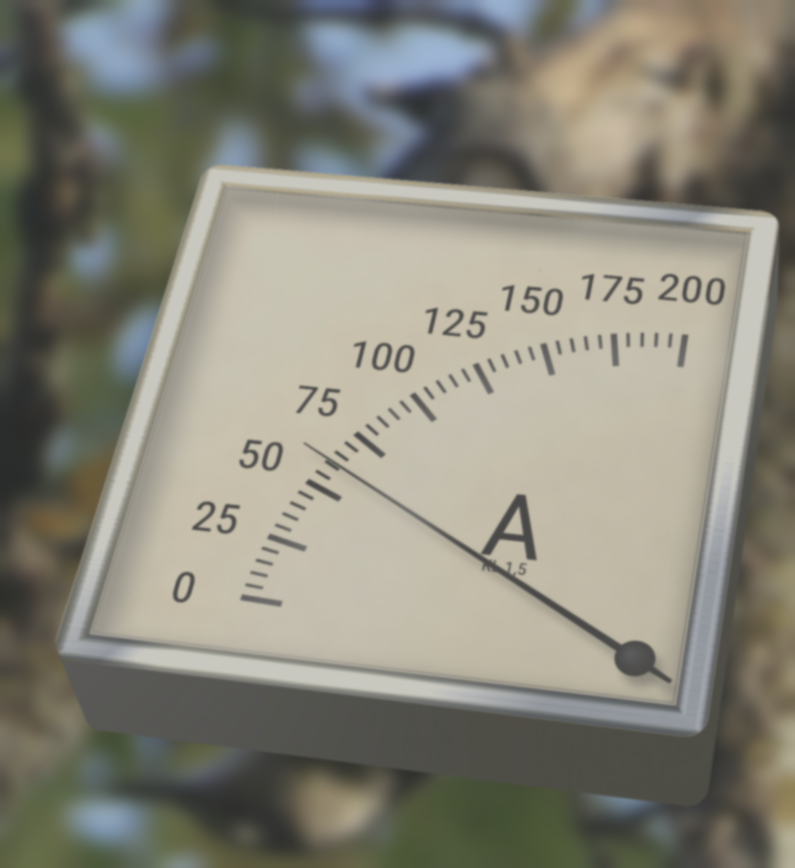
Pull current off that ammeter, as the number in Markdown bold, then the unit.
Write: **60** A
